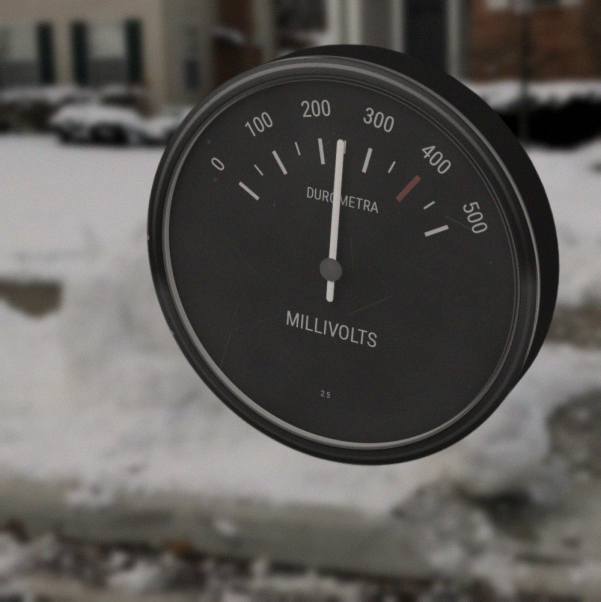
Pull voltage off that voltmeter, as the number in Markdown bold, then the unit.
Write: **250** mV
